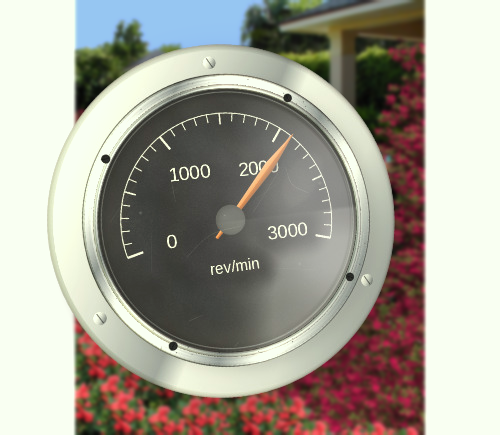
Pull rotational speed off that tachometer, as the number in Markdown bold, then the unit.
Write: **2100** rpm
